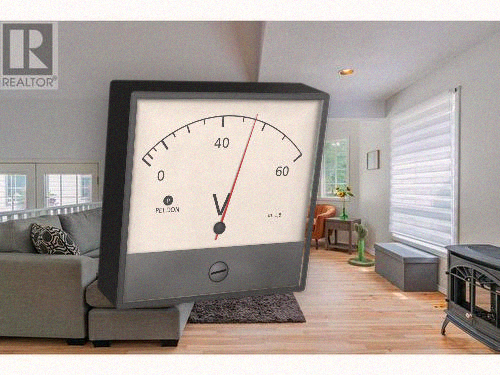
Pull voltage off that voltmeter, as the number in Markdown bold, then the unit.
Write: **47.5** V
